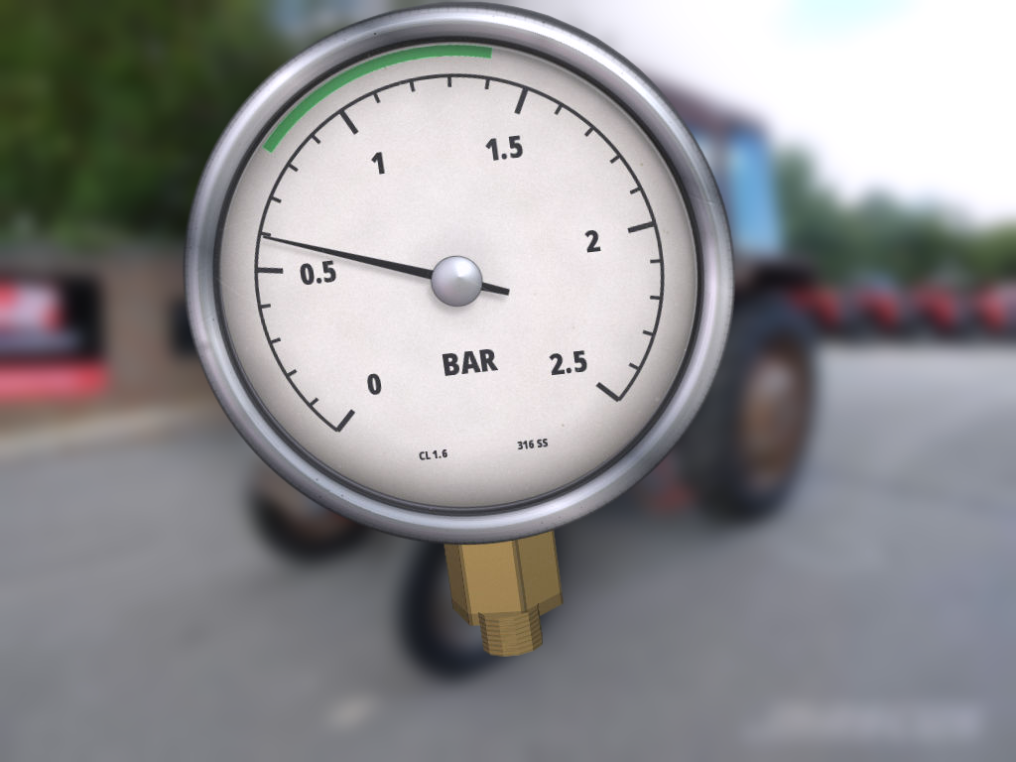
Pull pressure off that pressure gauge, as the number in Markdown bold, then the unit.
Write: **0.6** bar
